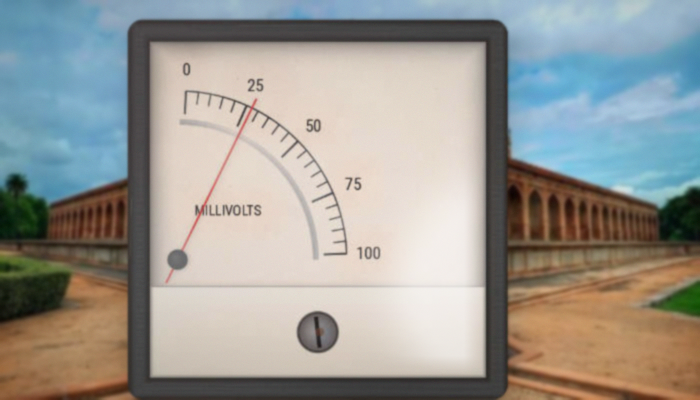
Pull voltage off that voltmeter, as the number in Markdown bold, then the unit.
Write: **27.5** mV
